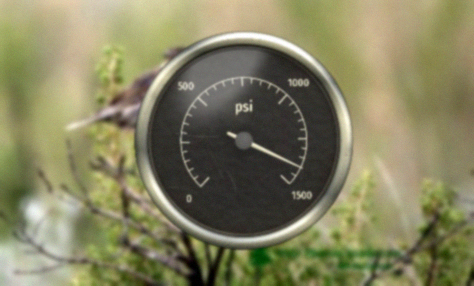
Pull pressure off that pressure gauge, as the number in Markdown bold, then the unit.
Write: **1400** psi
